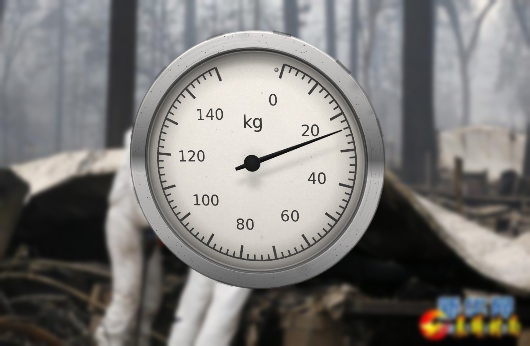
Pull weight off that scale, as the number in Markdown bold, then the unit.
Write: **24** kg
